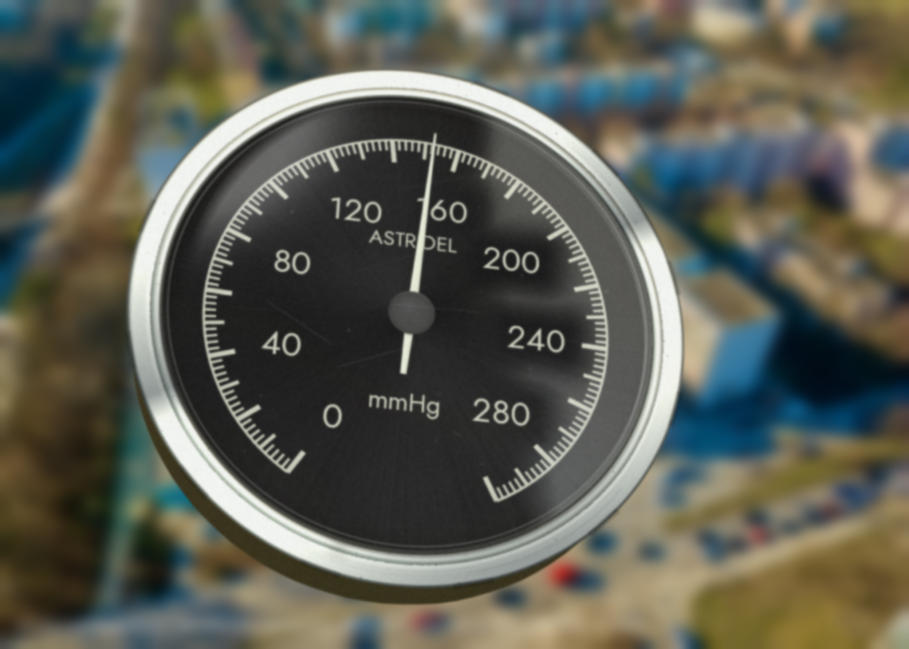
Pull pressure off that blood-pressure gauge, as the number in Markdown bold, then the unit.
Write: **152** mmHg
